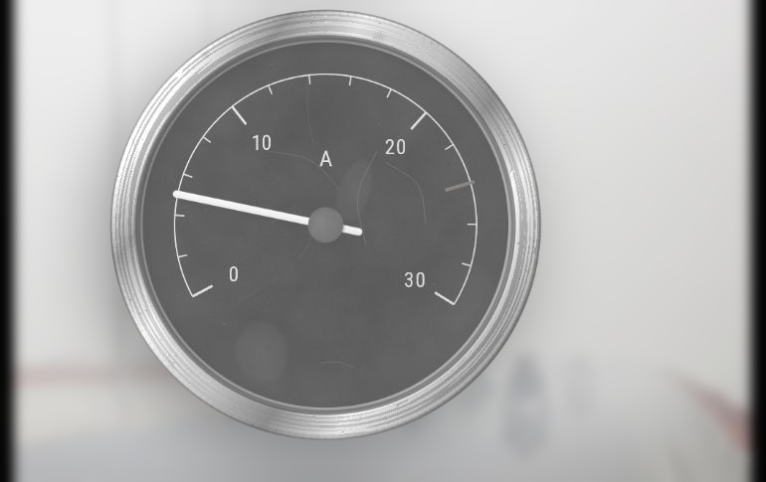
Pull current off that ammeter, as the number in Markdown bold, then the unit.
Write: **5** A
